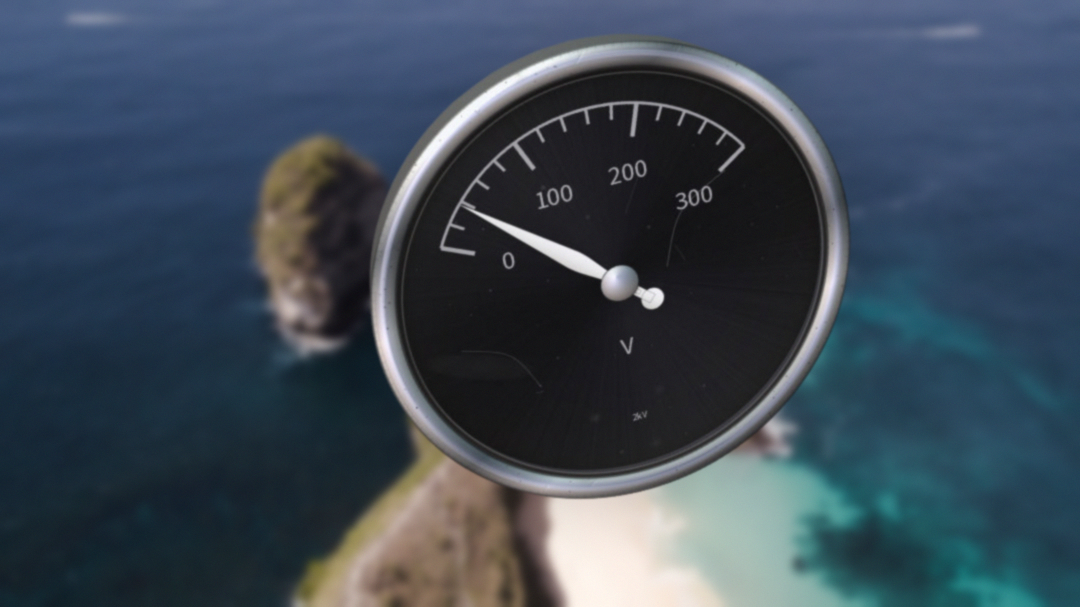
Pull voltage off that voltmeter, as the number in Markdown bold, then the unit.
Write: **40** V
